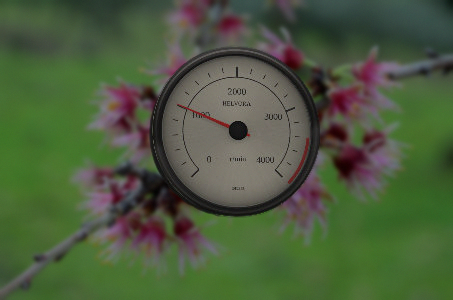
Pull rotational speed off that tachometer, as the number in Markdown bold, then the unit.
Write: **1000** rpm
